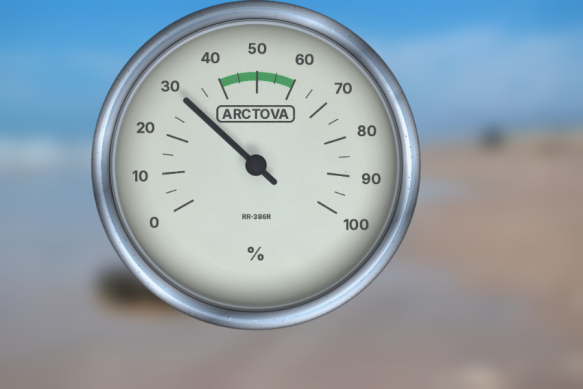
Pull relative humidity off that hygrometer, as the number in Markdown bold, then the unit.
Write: **30** %
